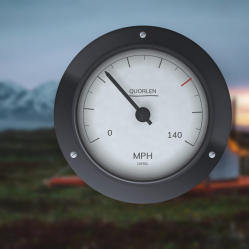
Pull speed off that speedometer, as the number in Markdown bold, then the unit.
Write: **45** mph
